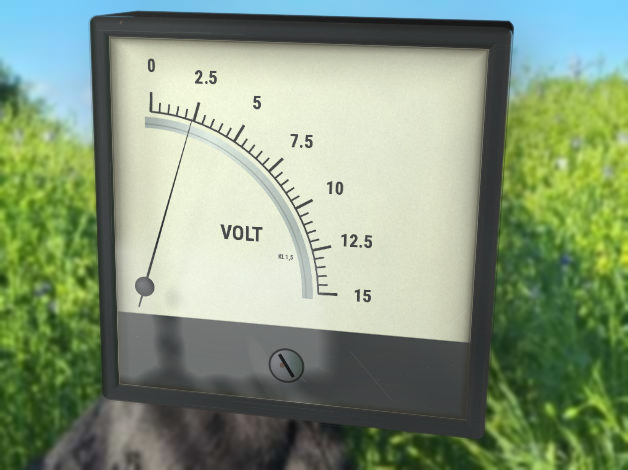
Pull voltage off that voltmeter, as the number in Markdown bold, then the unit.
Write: **2.5** V
